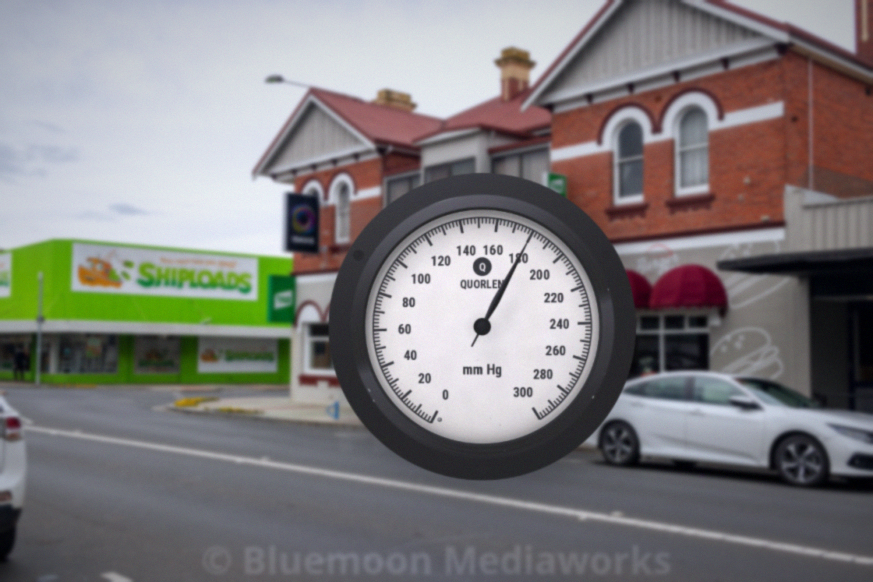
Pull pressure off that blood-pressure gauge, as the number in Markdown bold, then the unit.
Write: **180** mmHg
